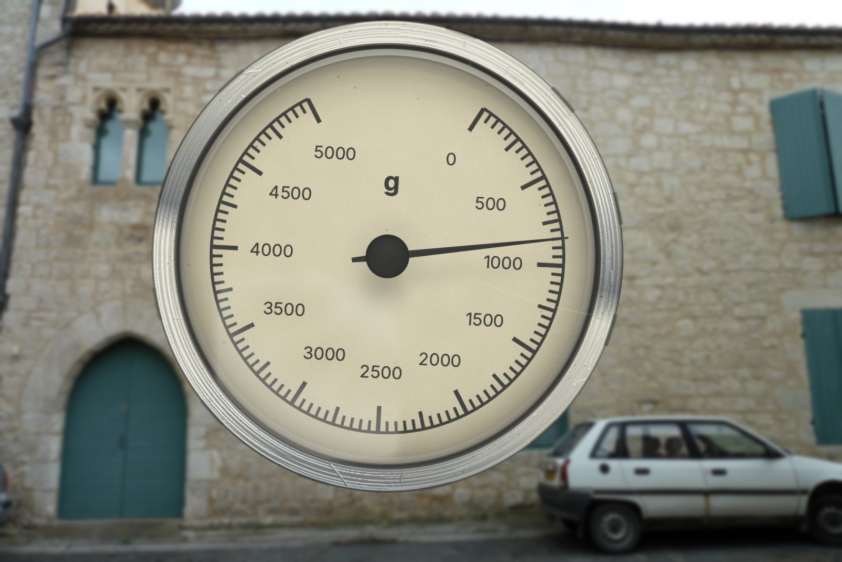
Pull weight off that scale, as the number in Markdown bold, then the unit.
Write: **850** g
